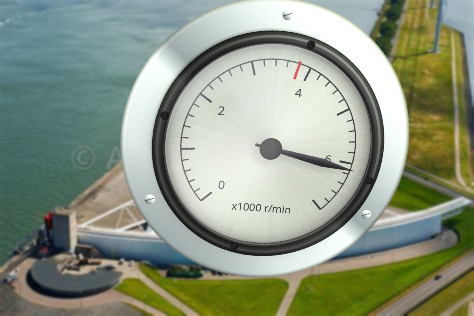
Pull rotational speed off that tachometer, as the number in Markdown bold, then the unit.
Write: **6100** rpm
